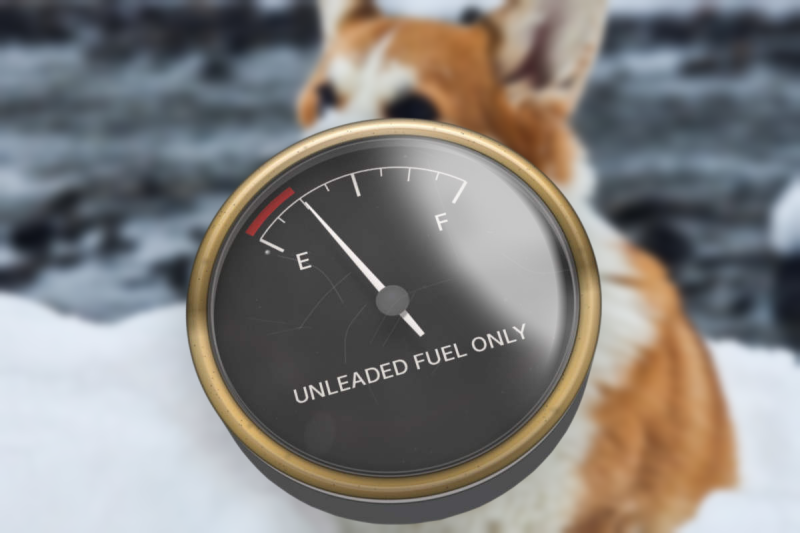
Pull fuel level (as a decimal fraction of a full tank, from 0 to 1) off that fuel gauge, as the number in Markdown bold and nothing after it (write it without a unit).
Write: **0.25**
